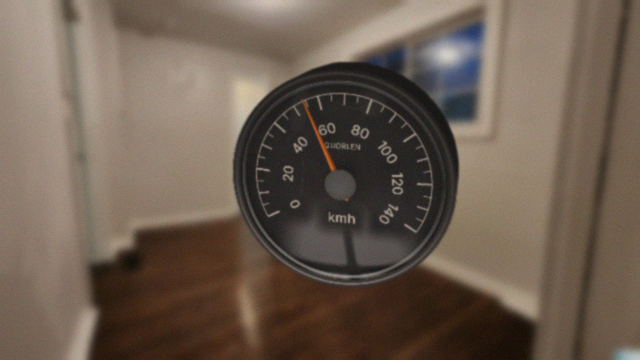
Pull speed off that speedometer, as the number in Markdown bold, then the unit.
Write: **55** km/h
